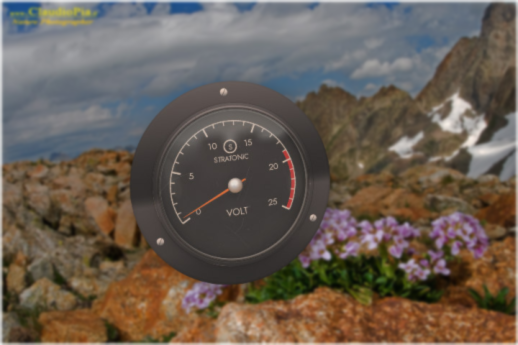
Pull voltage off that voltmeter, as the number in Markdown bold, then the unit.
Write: **0.5** V
